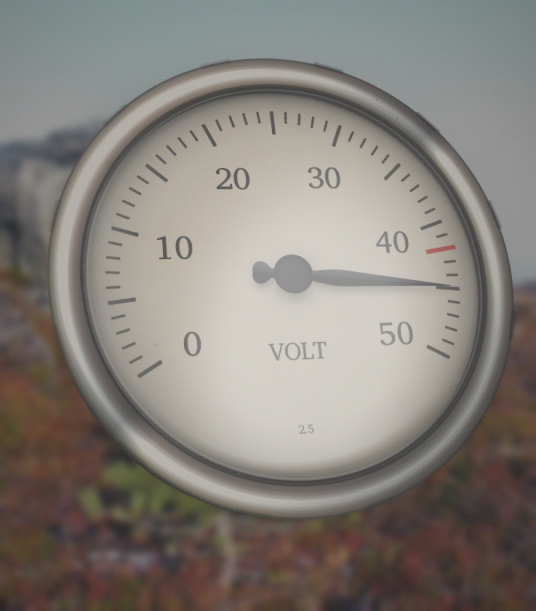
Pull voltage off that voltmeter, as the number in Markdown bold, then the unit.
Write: **45** V
